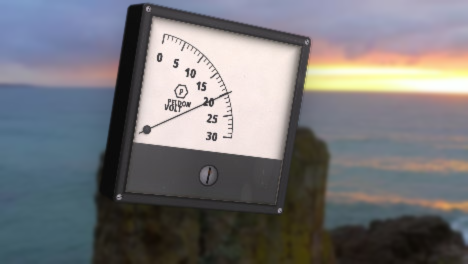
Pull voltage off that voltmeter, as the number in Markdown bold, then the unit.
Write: **20** V
